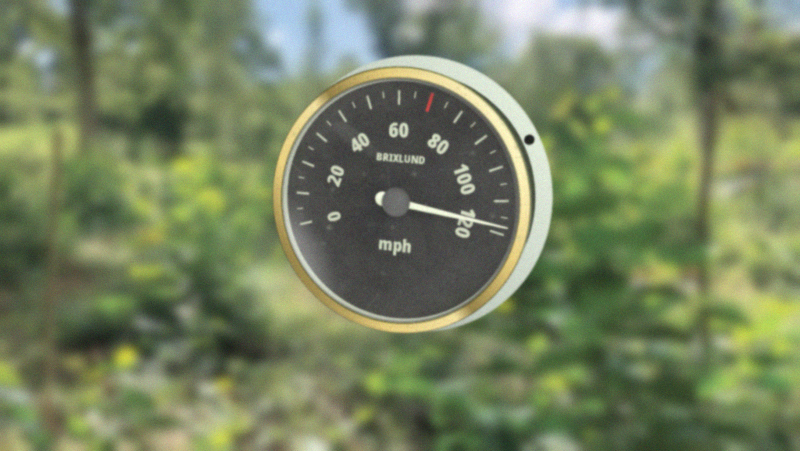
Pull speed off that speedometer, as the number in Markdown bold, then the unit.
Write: **117.5** mph
